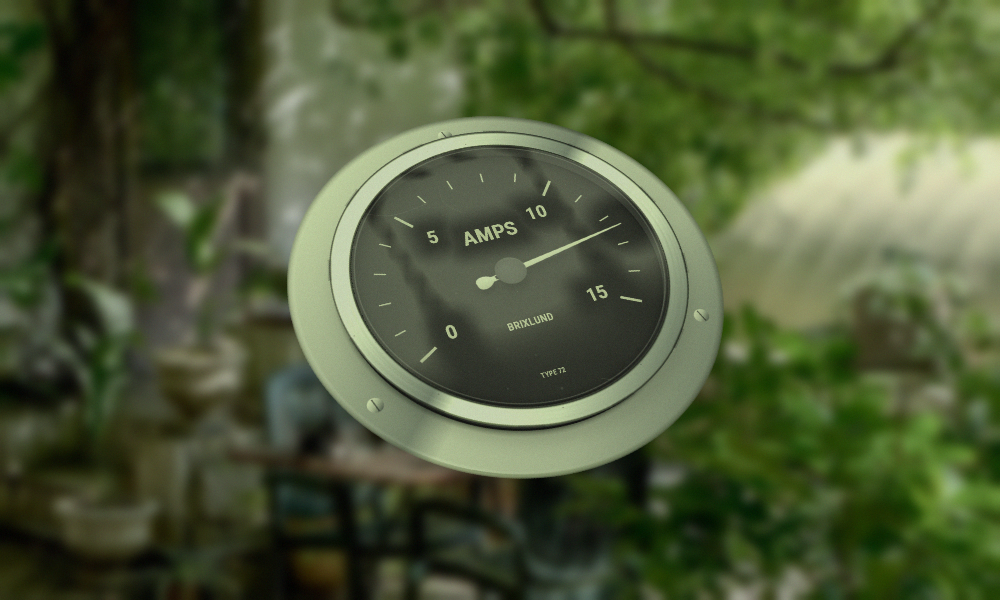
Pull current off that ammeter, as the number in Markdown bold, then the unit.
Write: **12.5** A
